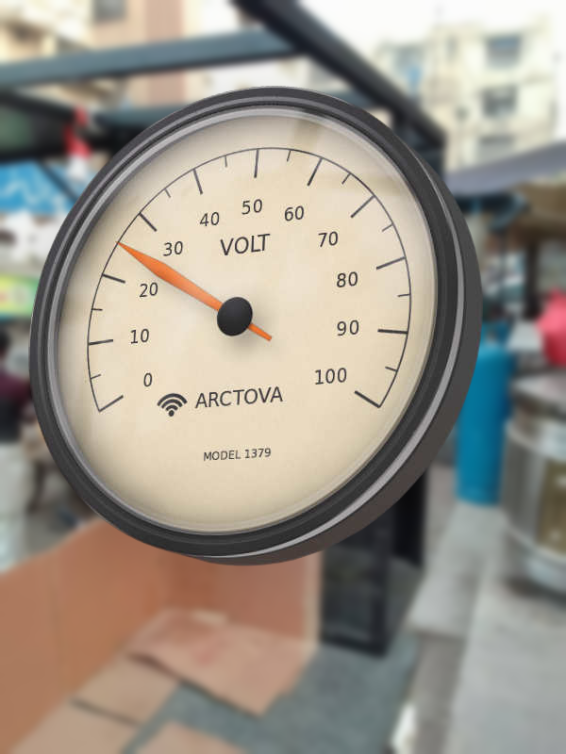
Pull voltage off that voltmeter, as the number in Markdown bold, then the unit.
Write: **25** V
